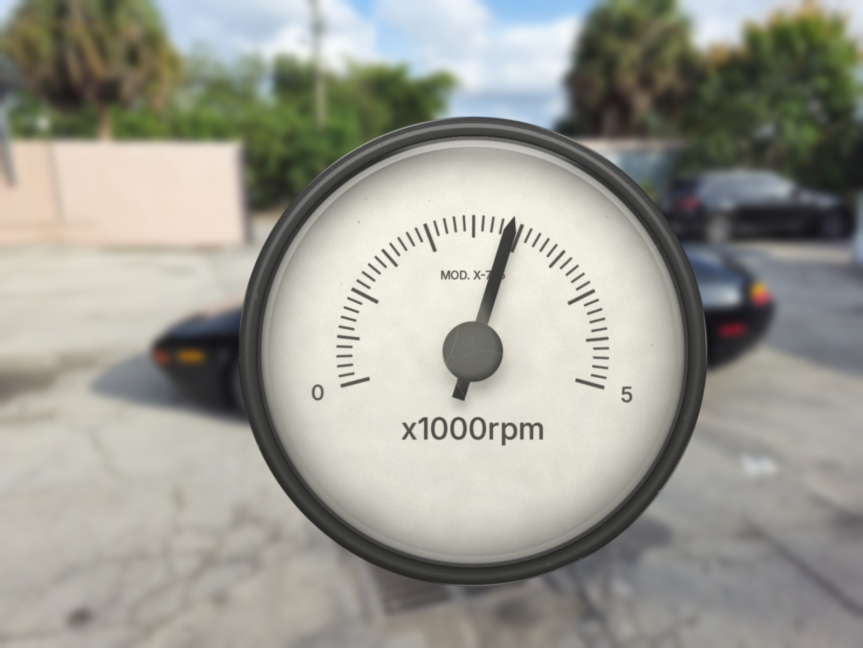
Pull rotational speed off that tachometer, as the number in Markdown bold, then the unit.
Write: **2900** rpm
